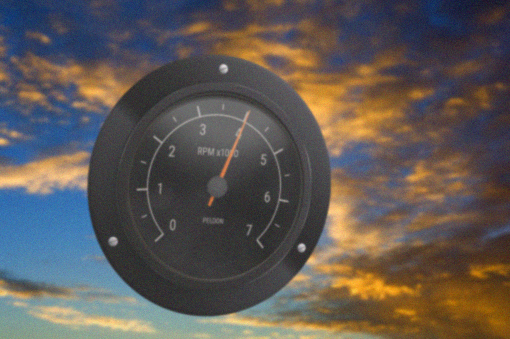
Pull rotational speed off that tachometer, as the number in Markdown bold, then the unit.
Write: **4000** rpm
